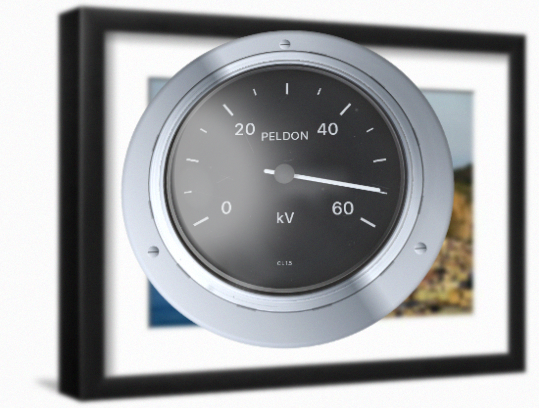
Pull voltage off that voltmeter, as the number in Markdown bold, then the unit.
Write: **55** kV
